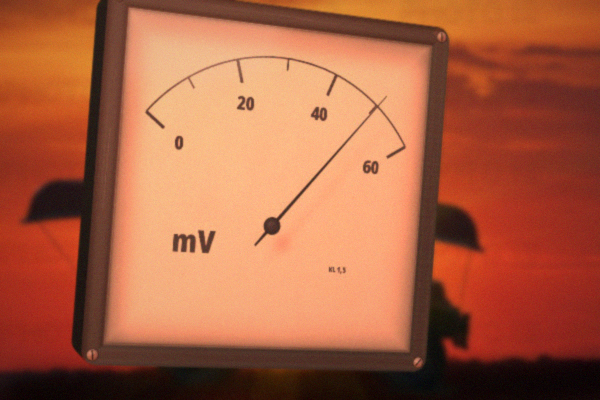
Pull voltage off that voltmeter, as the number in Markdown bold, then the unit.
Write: **50** mV
